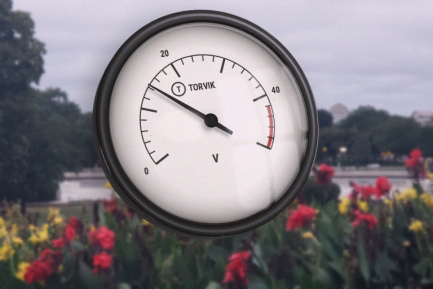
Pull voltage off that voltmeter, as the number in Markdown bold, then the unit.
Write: **14** V
